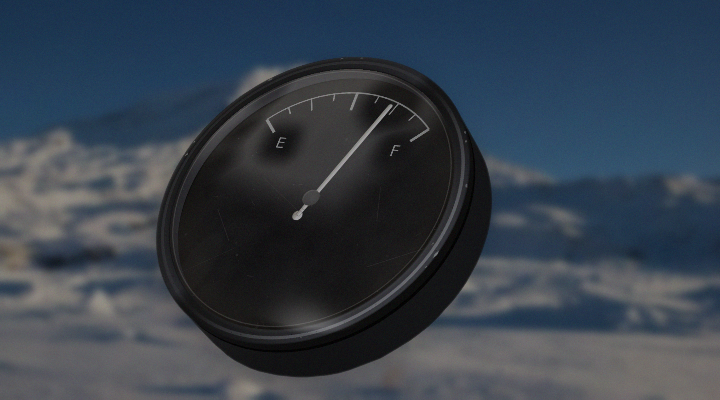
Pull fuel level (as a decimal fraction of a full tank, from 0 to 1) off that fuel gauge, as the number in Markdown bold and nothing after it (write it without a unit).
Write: **0.75**
